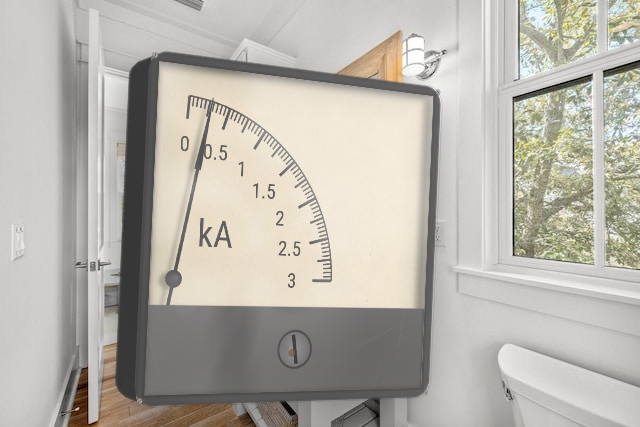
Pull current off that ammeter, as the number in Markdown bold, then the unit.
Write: **0.25** kA
